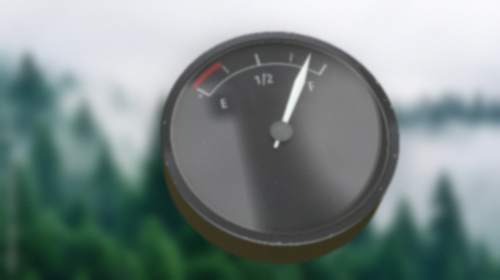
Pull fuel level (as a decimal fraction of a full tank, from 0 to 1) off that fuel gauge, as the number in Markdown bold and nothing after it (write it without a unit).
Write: **0.875**
